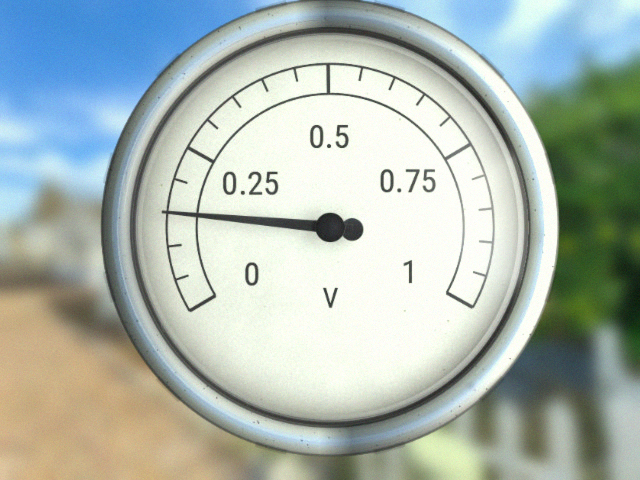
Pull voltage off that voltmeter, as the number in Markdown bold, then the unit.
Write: **0.15** V
